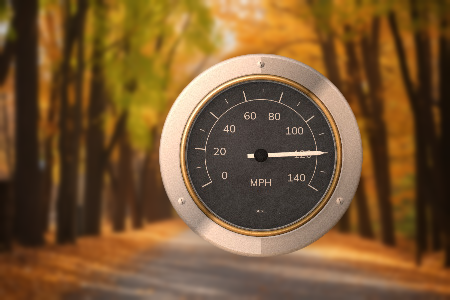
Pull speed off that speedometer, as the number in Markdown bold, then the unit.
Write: **120** mph
